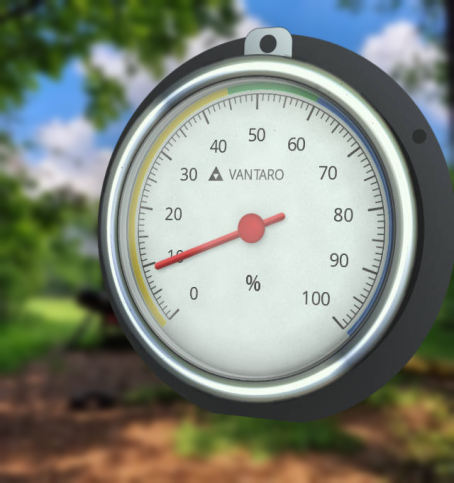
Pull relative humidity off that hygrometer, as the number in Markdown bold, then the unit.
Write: **9** %
